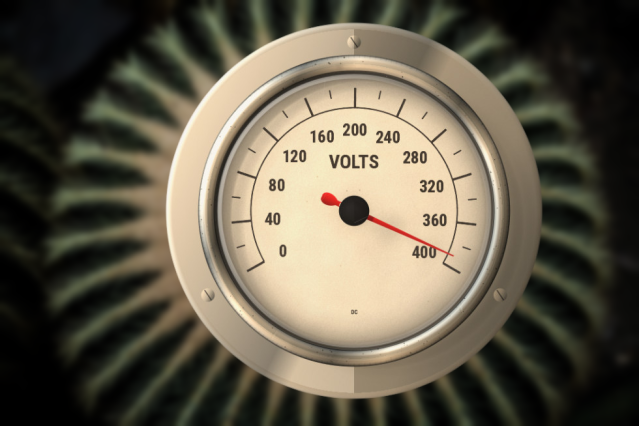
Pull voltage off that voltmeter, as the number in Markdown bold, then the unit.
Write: **390** V
